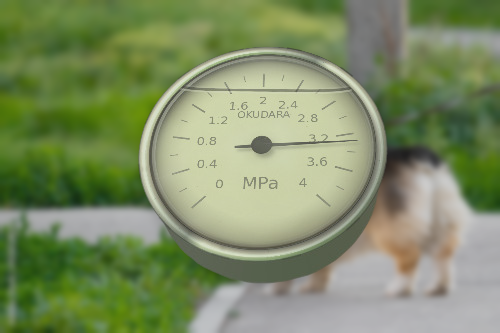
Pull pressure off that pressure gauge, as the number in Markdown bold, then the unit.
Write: **3.3** MPa
